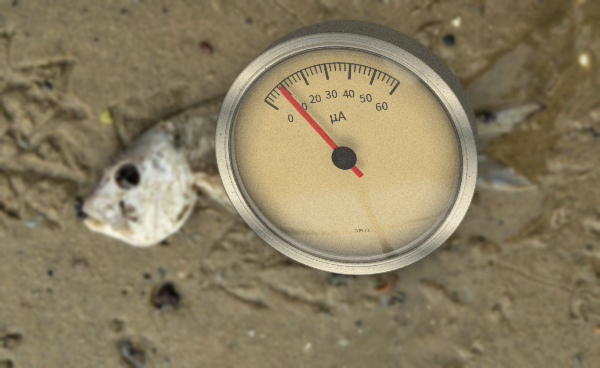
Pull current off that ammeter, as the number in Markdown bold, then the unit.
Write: **10** µA
